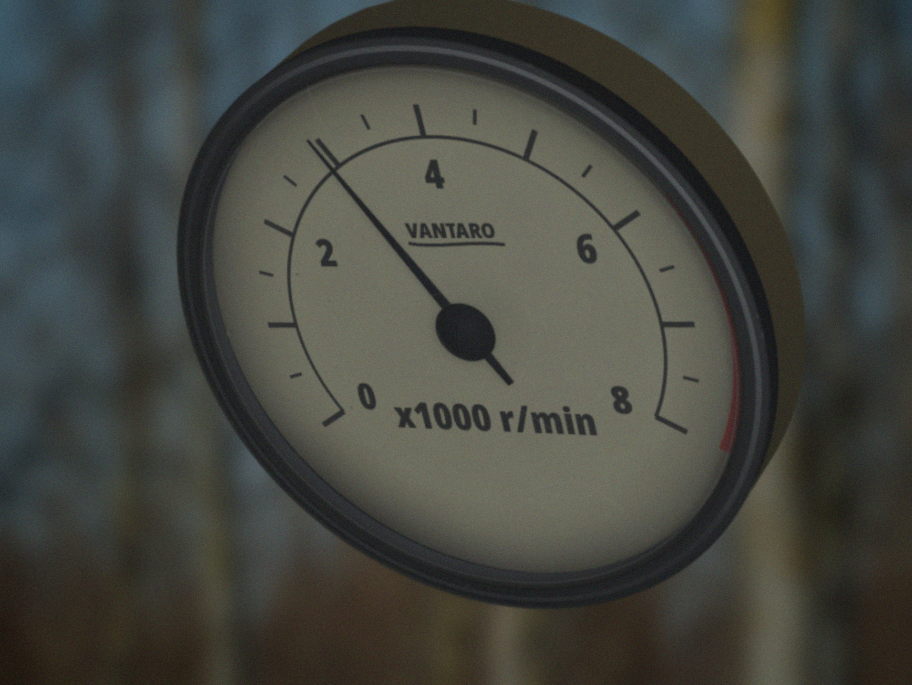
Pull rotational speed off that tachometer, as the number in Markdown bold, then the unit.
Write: **3000** rpm
